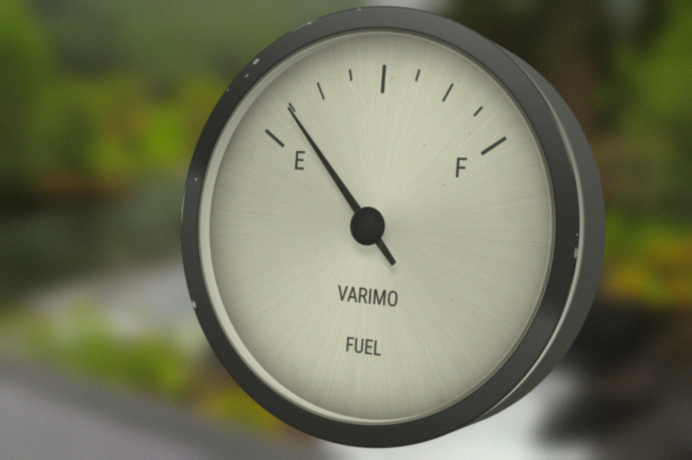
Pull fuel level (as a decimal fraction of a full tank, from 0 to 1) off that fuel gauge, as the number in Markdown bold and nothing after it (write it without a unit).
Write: **0.125**
